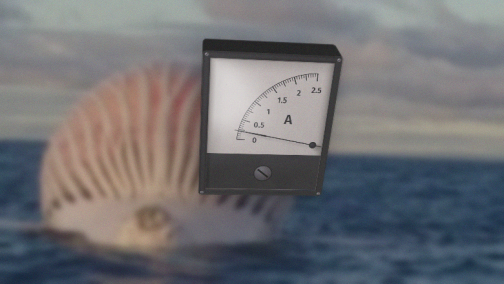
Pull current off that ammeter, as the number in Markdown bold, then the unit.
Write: **0.25** A
